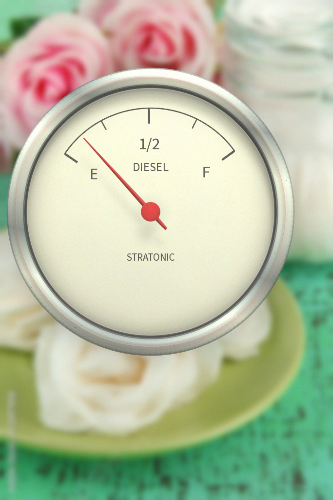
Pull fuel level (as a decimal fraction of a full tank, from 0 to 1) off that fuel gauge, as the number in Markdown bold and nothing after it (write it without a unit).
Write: **0.125**
